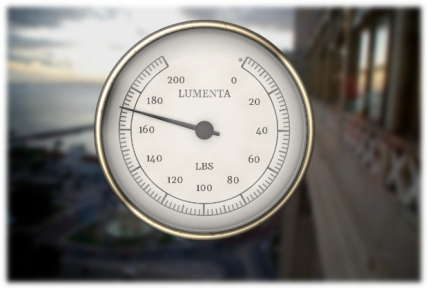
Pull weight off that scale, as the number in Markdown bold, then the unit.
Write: **170** lb
